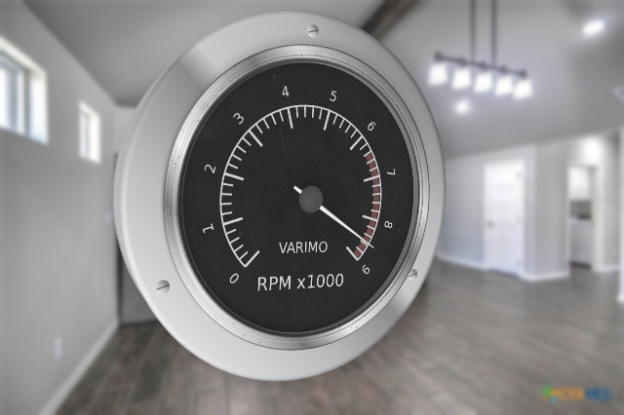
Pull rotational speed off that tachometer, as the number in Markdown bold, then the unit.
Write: **8600** rpm
